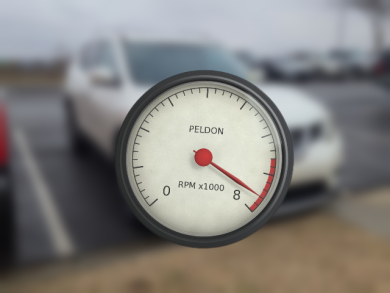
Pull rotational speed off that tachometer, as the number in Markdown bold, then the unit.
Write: **7600** rpm
